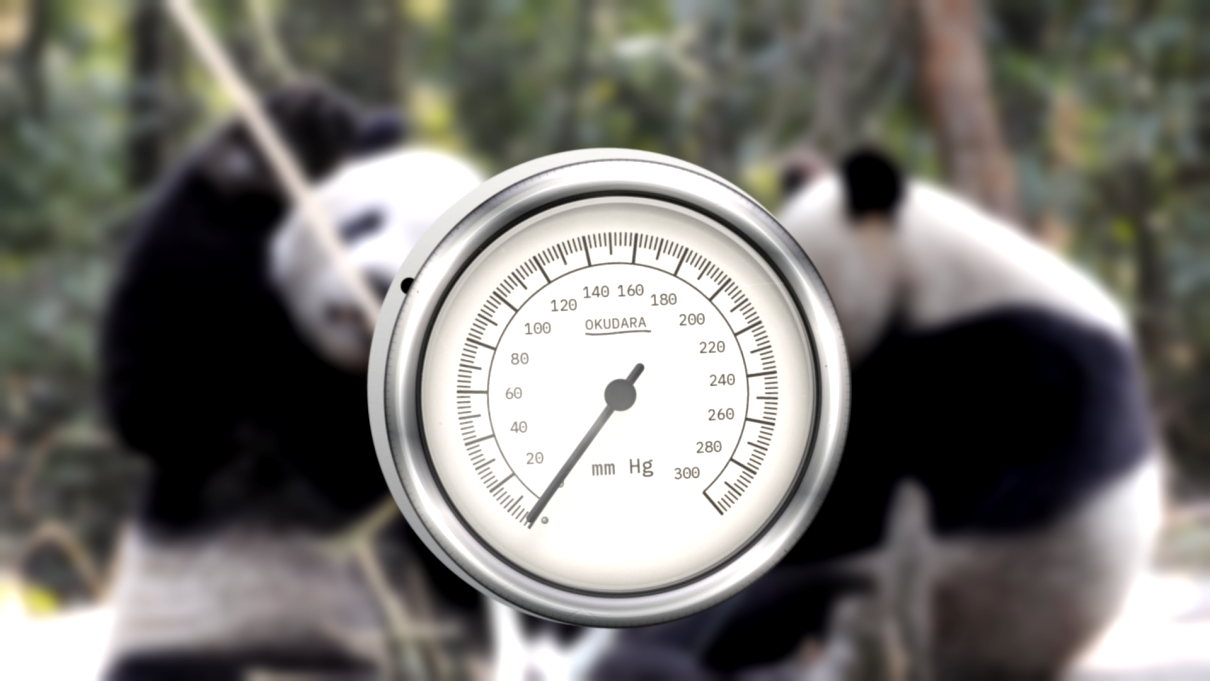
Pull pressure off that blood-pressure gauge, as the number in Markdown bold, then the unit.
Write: **2** mmHg
